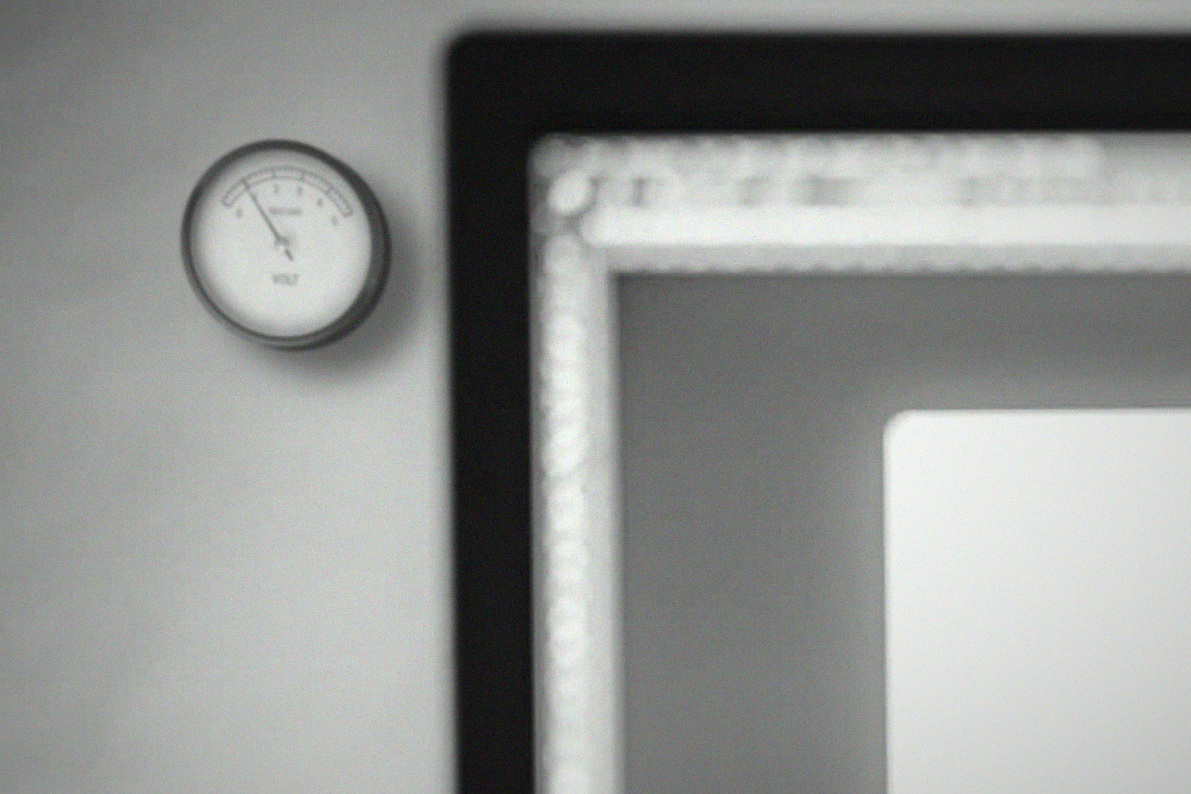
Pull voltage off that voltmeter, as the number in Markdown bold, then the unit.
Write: **1** V
